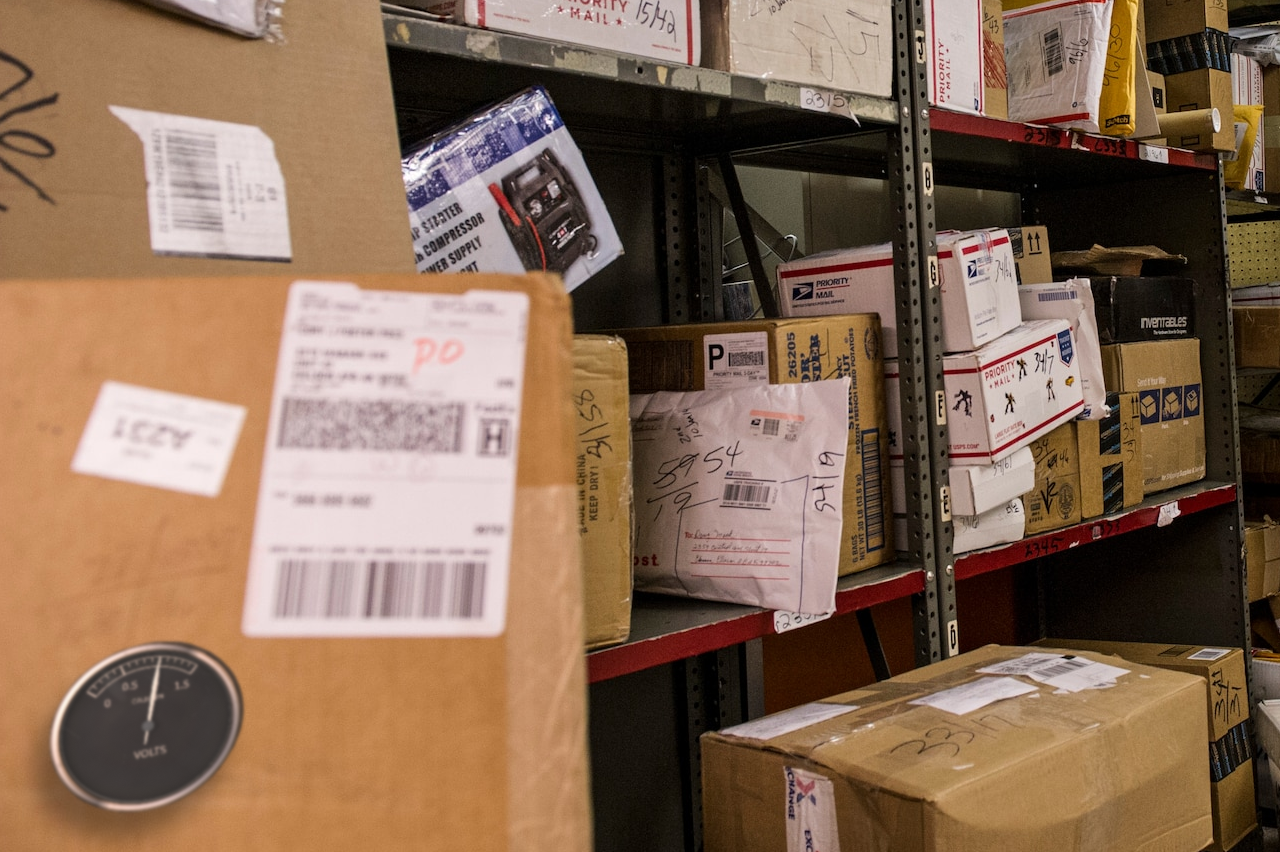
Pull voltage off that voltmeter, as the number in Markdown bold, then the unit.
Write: **1** V
